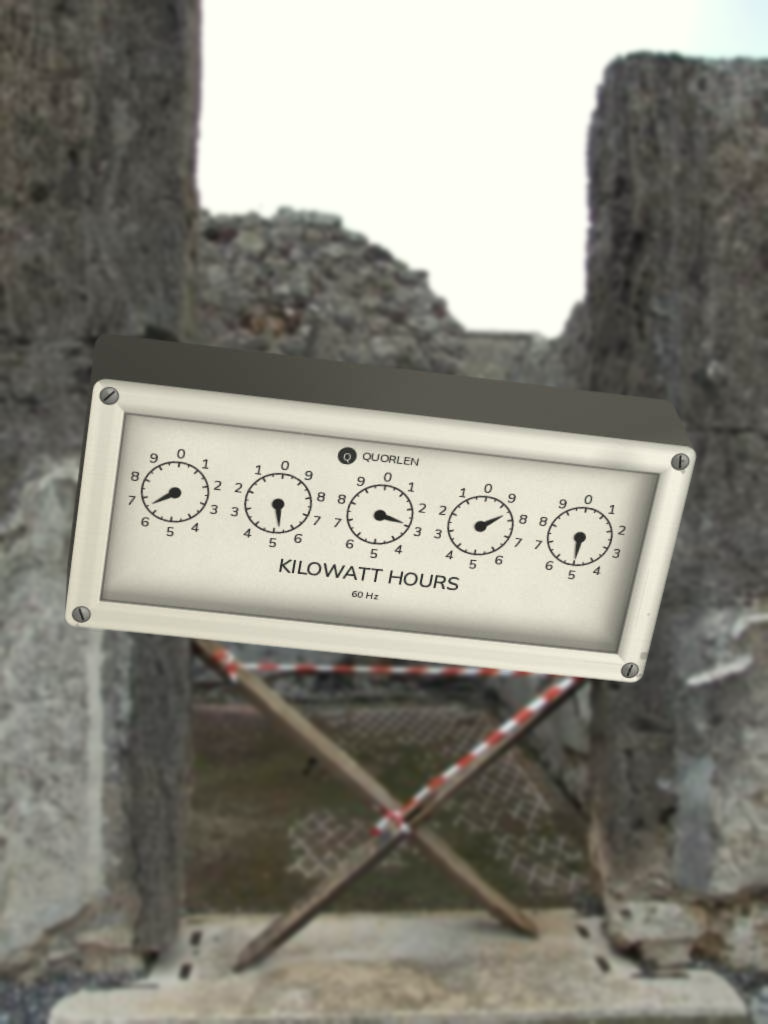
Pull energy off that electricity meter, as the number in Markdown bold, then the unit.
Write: **65285** kWh
